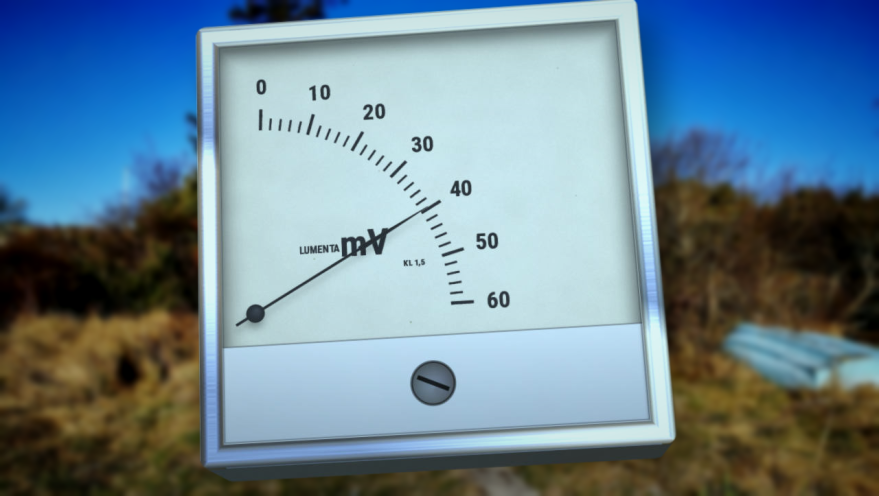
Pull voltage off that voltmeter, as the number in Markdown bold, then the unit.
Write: **40** mV
